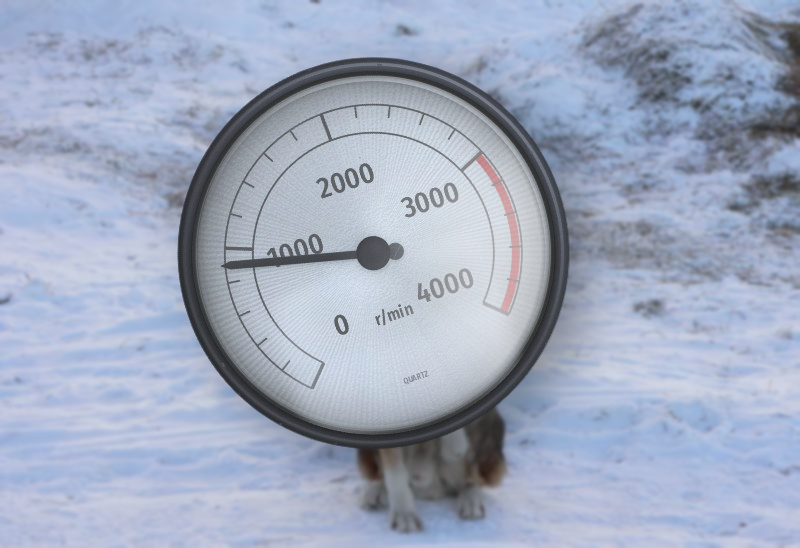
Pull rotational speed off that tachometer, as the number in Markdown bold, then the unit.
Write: **900** rpm
